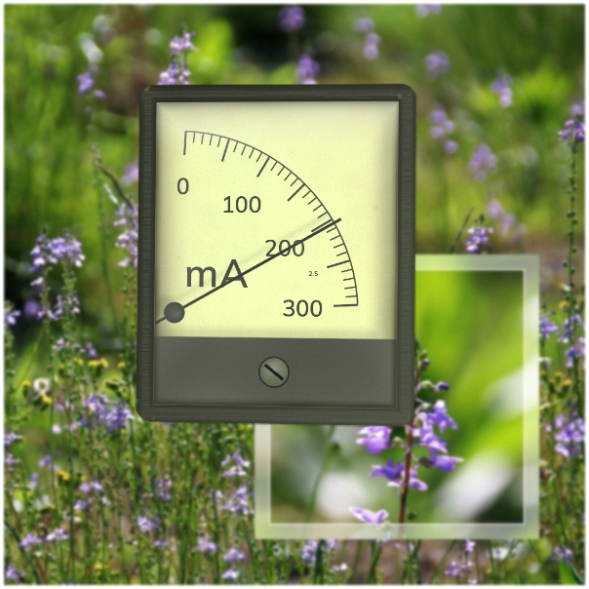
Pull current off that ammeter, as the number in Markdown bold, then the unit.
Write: **205** mA
